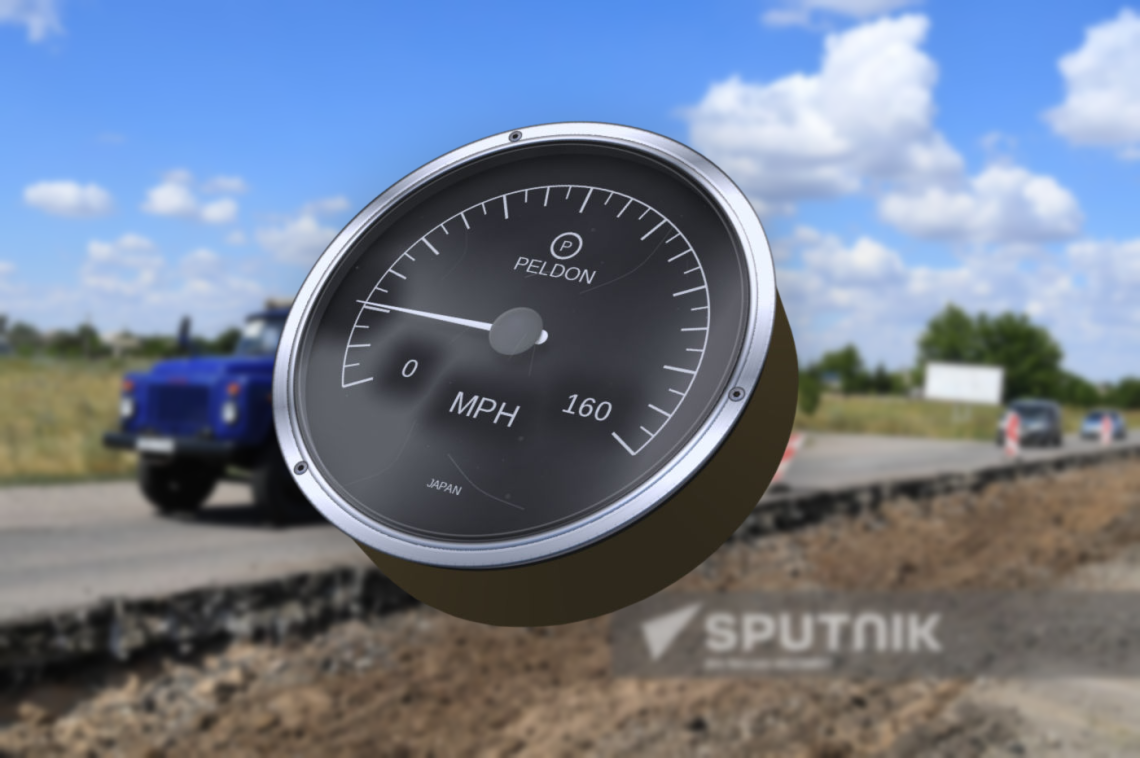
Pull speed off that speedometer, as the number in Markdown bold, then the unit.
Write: **20** mph
